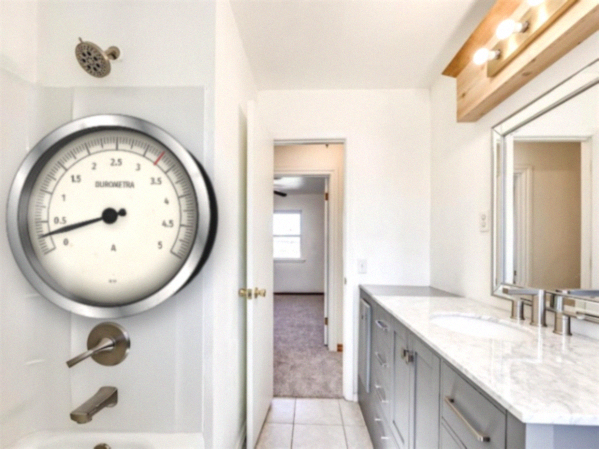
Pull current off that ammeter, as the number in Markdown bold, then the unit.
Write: **0.25** A
